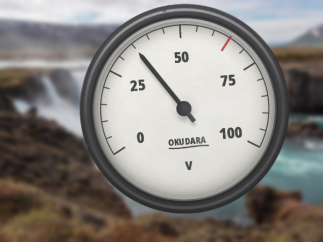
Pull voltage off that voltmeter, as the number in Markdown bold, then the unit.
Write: **35** V
